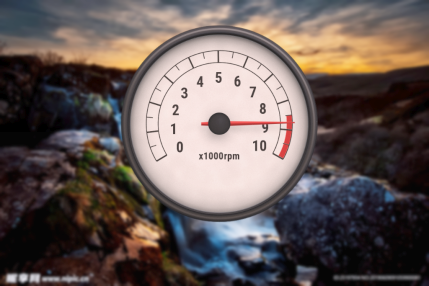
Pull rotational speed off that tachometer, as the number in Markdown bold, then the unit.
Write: **8750** rpm
